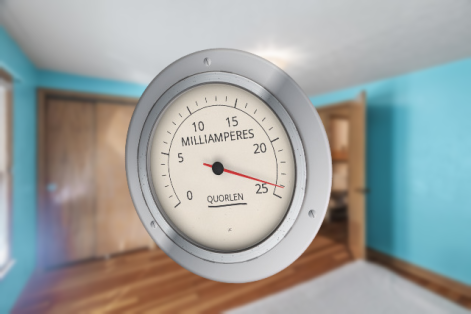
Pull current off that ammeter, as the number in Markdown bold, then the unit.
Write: **24** mA
